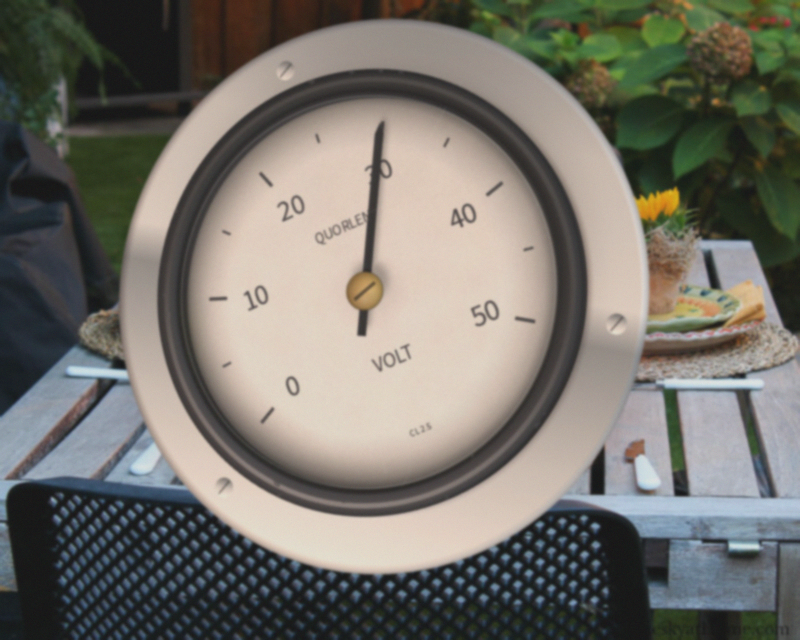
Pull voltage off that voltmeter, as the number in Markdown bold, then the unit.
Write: **30** V
